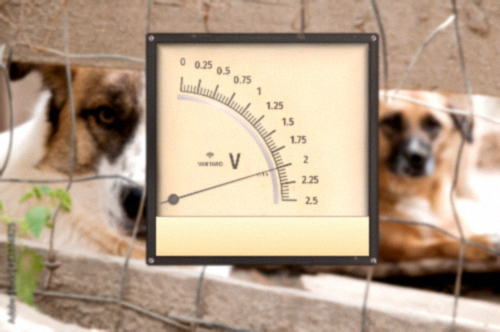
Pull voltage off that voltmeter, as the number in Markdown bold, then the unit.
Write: **2** V
